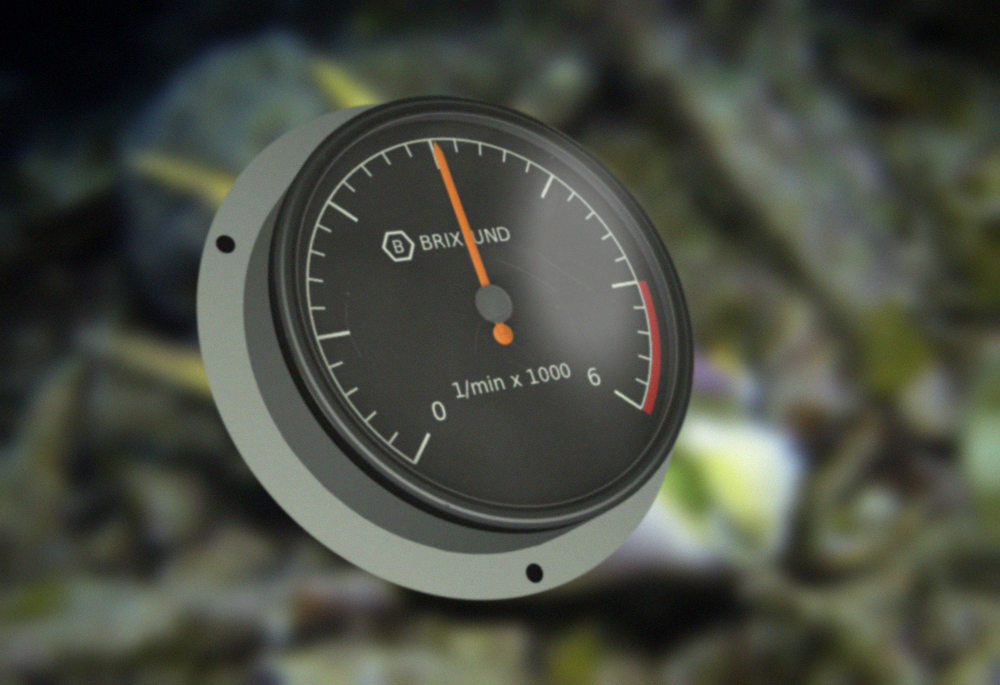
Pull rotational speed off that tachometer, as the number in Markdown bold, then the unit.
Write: **3000** rpm
